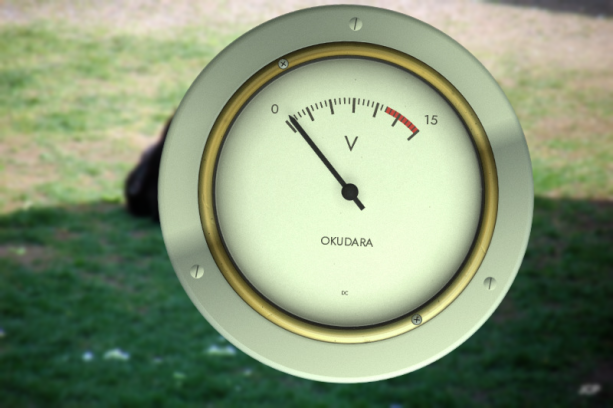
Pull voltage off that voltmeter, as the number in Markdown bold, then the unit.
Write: **0.5** V
